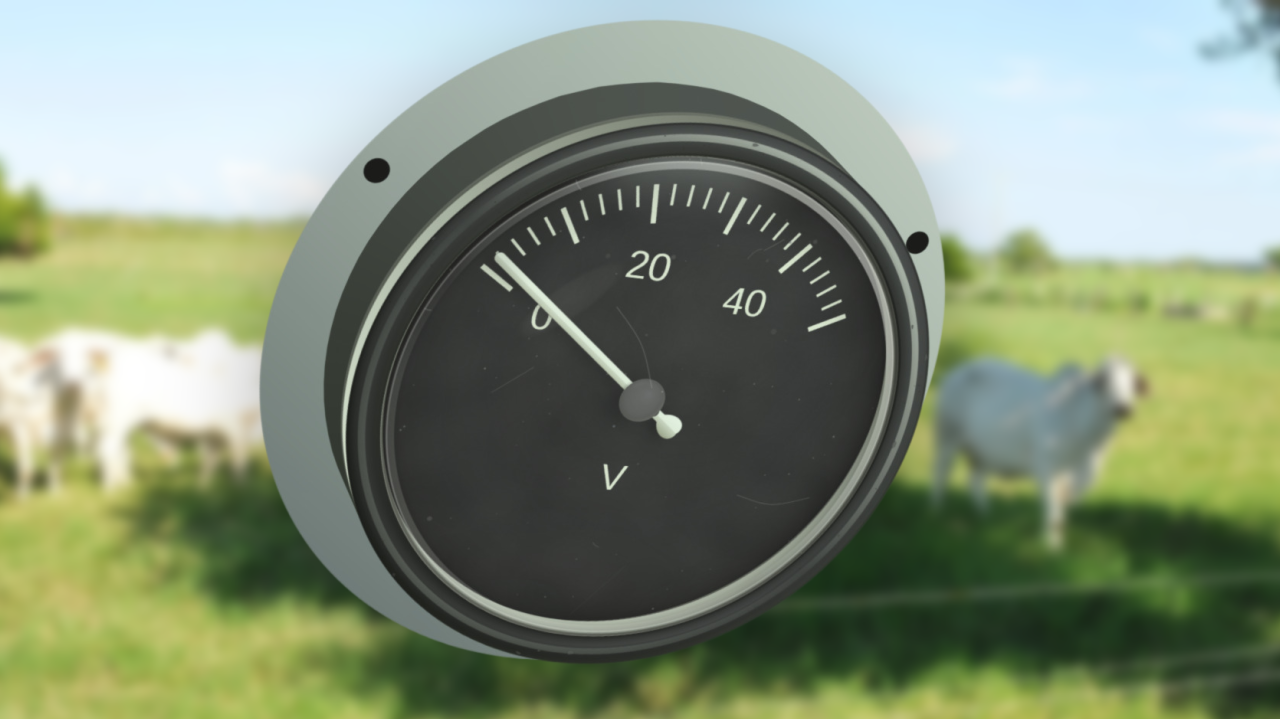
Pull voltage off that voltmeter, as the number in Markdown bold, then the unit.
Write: **2** V
